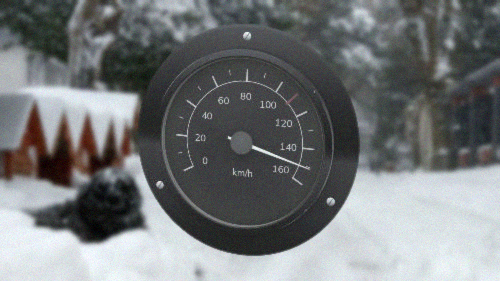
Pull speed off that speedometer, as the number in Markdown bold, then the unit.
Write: **150** km/h
